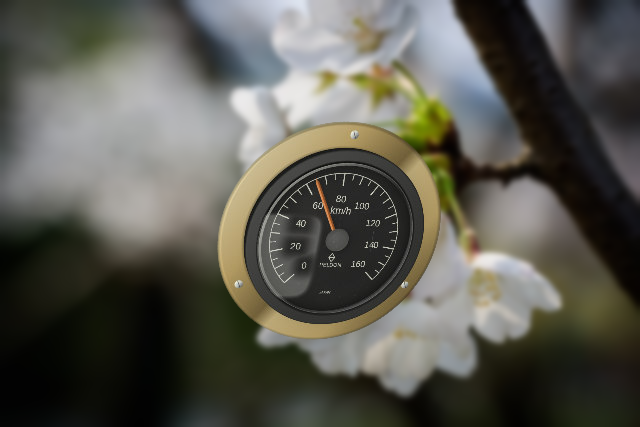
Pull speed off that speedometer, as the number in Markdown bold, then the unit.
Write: **65** km/h
